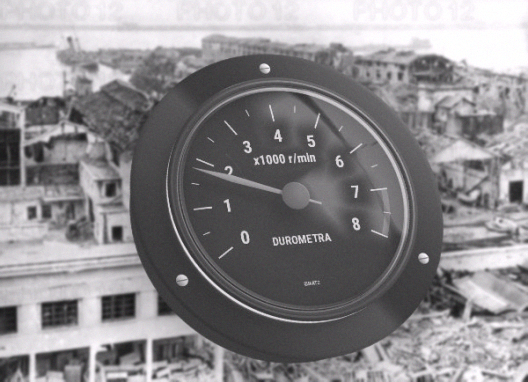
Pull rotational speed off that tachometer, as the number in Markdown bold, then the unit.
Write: **1750** rpm
